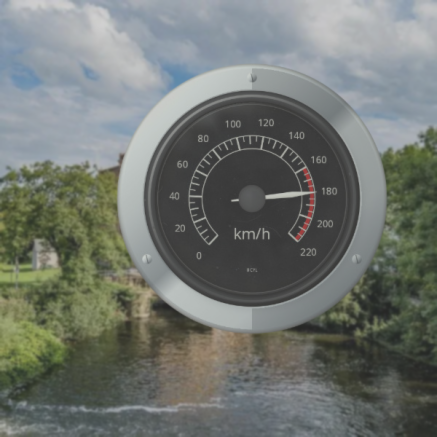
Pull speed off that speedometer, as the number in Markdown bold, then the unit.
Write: **180** km/h
